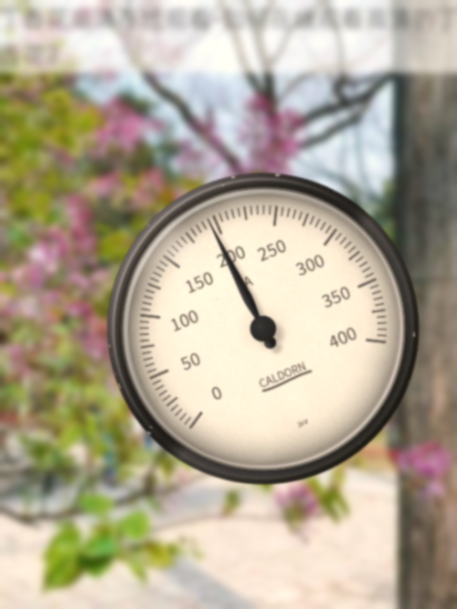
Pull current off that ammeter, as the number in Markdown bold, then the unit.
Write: **195** µA
